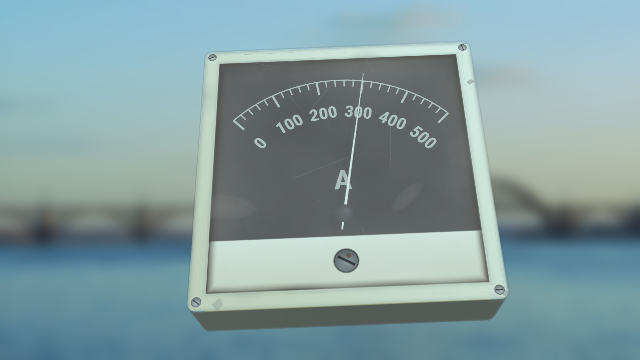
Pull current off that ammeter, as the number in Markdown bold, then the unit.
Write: **300** A
